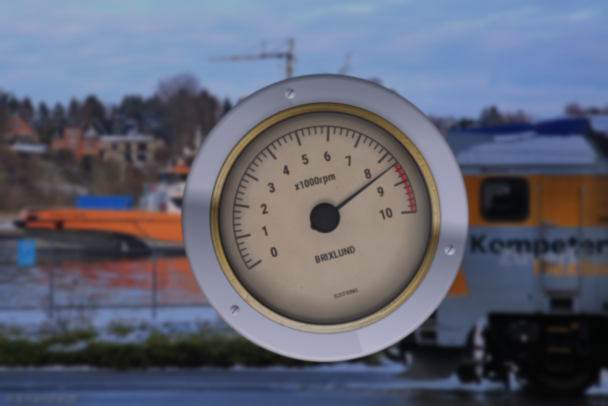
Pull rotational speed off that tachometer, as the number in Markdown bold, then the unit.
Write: **8400** rpm
